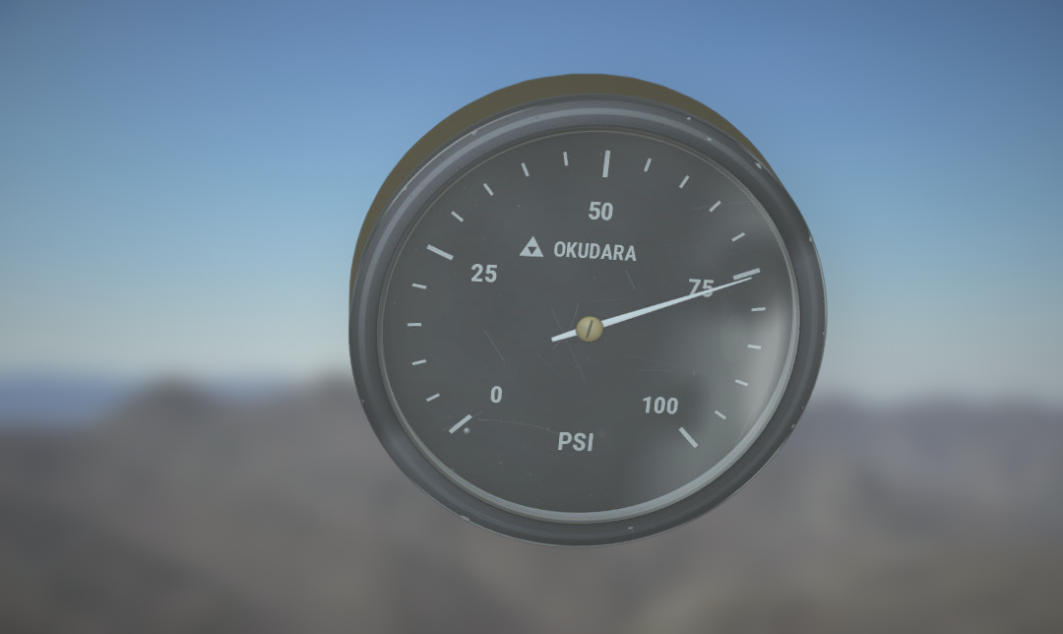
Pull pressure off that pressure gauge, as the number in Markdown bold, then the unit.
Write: **75** psi
